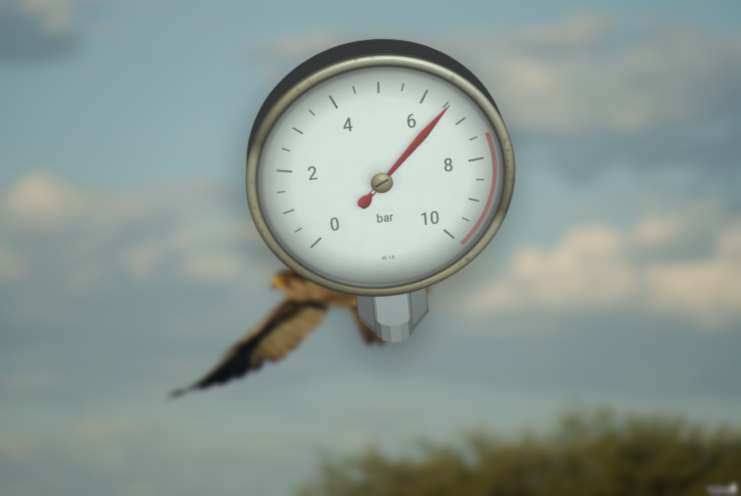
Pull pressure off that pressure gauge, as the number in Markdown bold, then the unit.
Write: **6.5** bar
